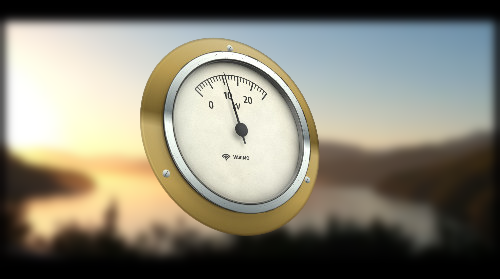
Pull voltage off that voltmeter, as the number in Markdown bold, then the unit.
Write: **10** kV
